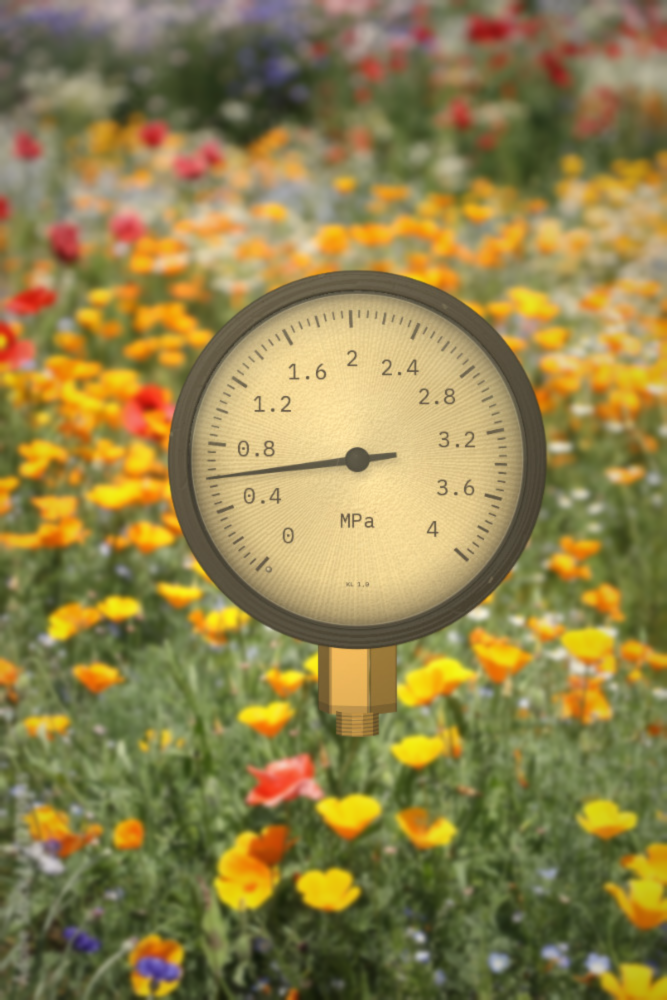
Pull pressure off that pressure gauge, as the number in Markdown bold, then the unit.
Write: **0.6** MPa
